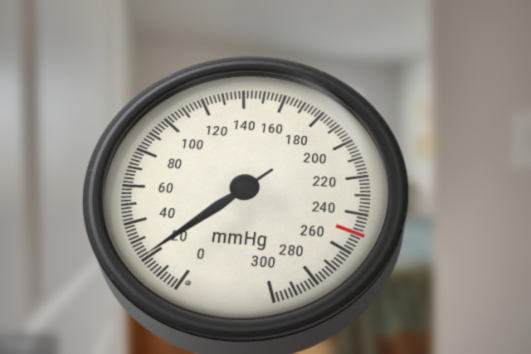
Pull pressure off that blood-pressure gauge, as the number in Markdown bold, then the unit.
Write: **20** mmHg
